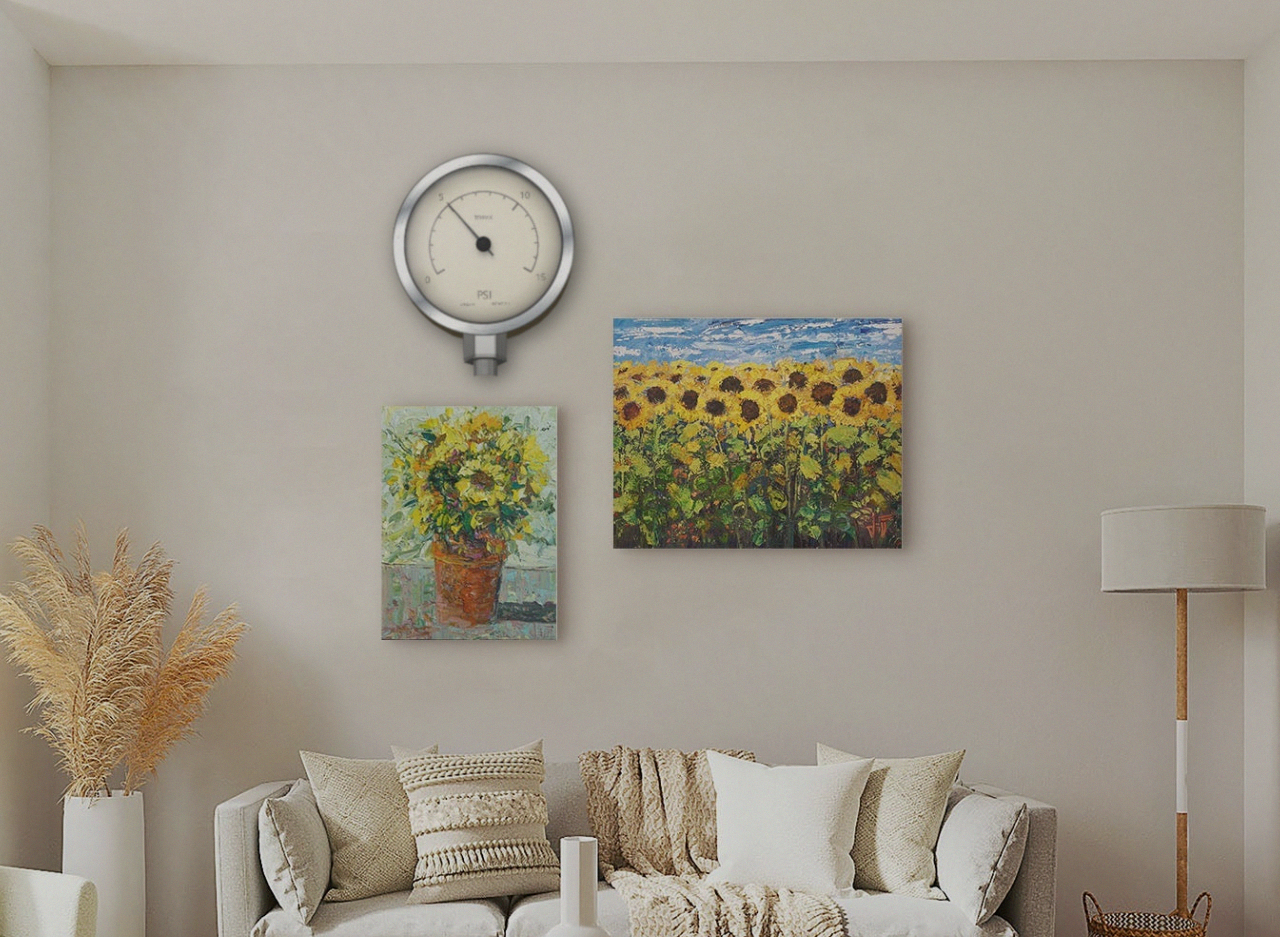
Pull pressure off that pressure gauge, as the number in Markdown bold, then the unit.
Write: **5** psi
